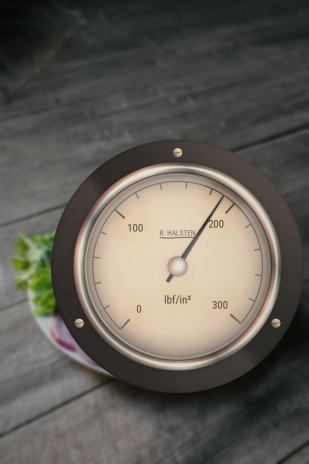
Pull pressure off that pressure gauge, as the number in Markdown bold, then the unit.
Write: **190** psi
